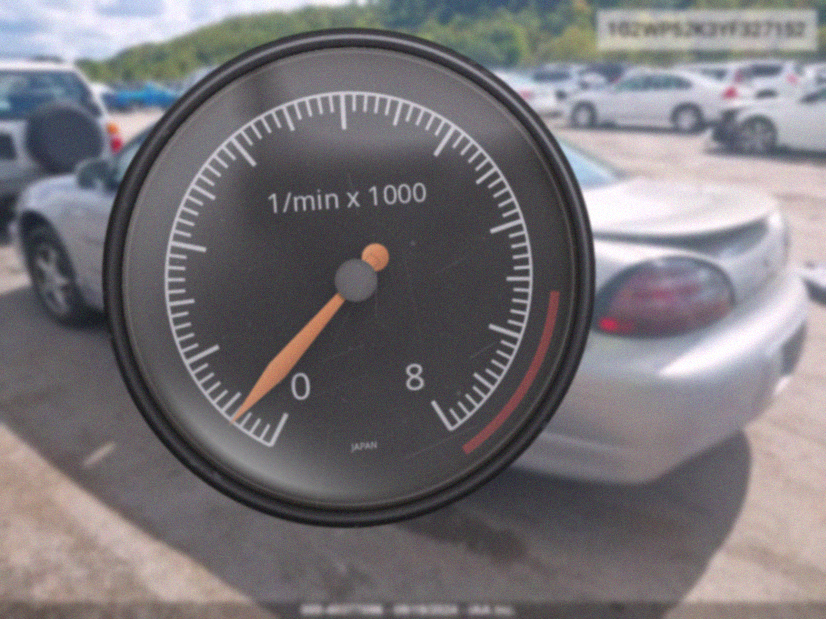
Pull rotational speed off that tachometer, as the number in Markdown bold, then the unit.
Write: **400** rpm
